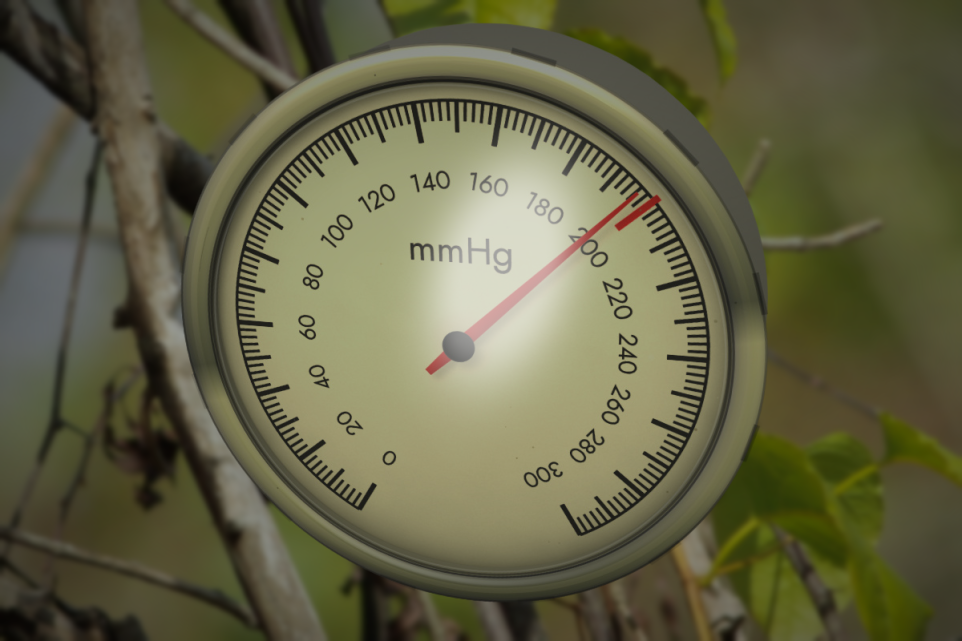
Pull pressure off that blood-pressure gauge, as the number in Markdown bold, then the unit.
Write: **196** mmHg
